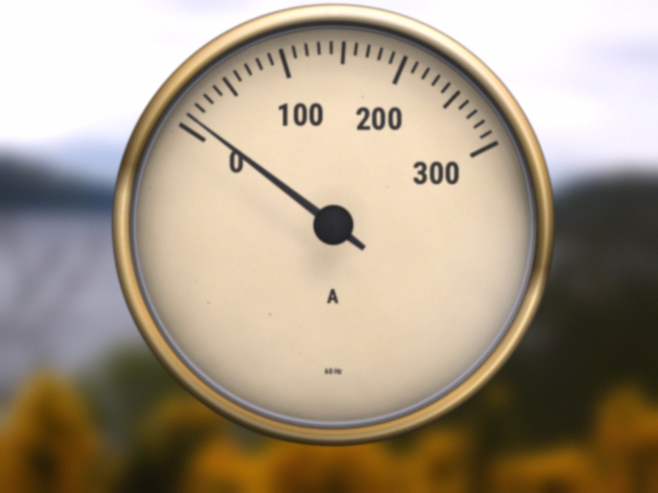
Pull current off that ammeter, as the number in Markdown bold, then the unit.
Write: **10** A
